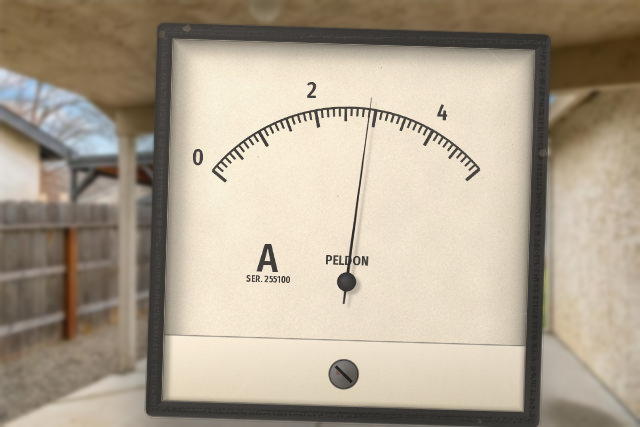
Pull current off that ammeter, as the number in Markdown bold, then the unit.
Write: **2.9** A
